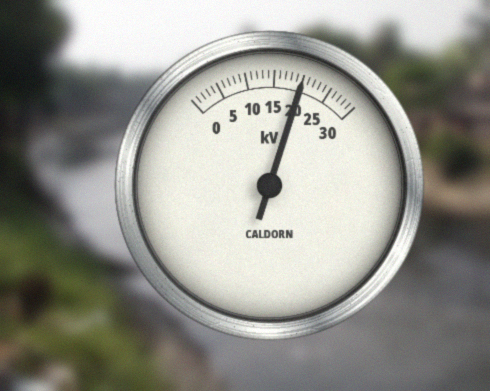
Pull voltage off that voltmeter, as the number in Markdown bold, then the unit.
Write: **20** kV
